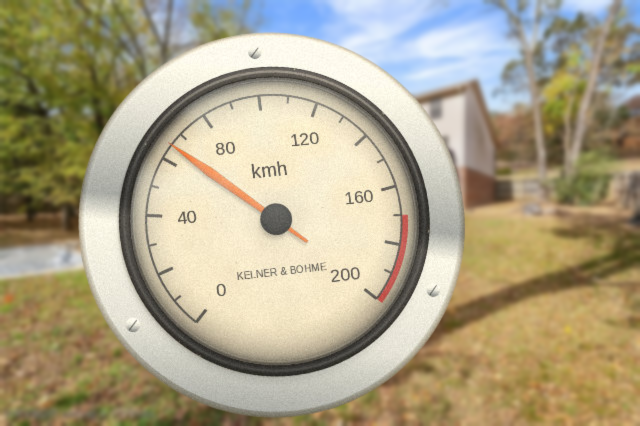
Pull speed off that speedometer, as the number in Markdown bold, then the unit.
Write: **65** km/h
